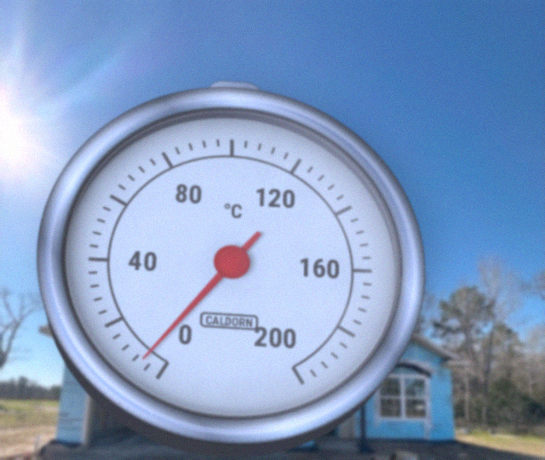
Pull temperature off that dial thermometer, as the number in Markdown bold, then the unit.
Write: **6** °C
